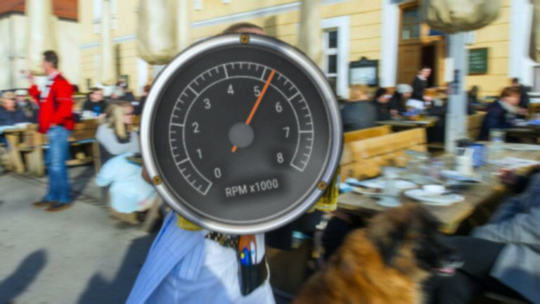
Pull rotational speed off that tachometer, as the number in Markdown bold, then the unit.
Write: **5200** rpm
